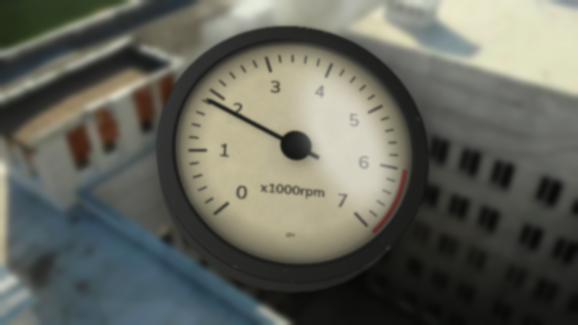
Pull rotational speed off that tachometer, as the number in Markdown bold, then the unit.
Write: **1800** rpm
